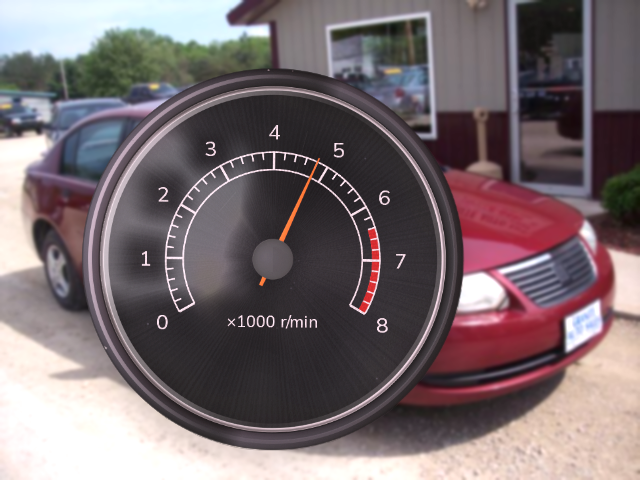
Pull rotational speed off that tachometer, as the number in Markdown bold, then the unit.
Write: **4800** rpm
